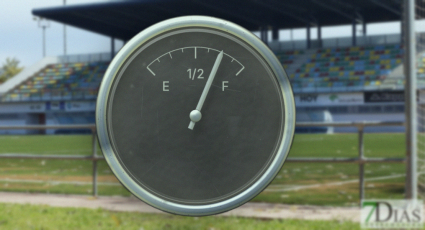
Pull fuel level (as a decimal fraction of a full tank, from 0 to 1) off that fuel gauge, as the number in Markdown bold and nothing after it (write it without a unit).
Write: **0.75**
